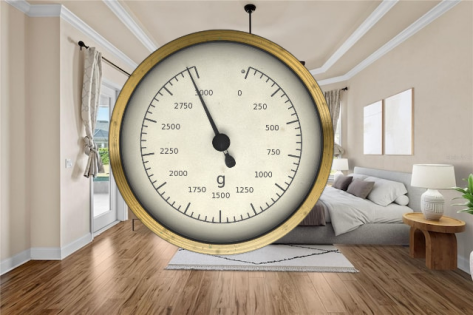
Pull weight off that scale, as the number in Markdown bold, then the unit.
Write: **2950** g
